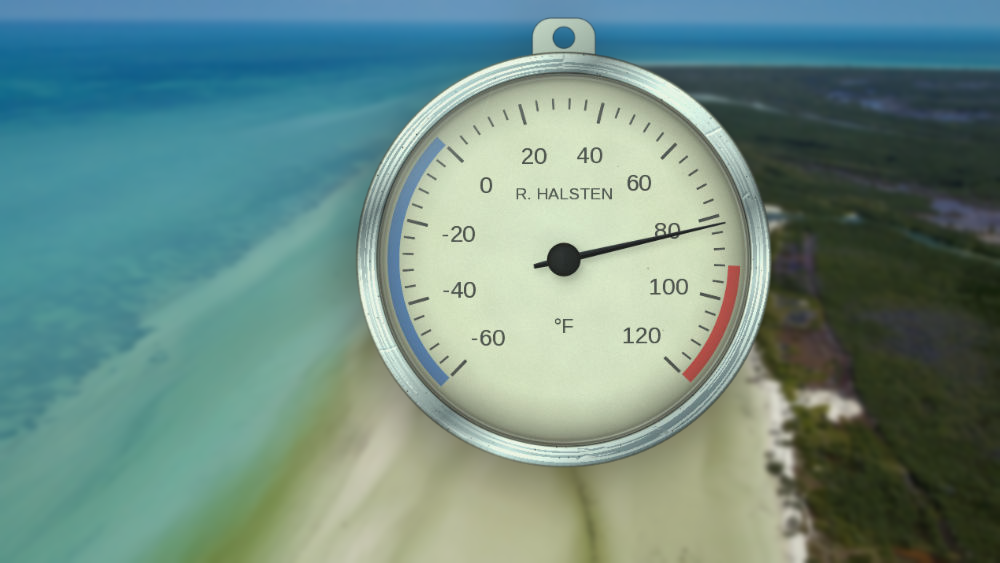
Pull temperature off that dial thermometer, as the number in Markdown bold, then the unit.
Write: **82** °F
